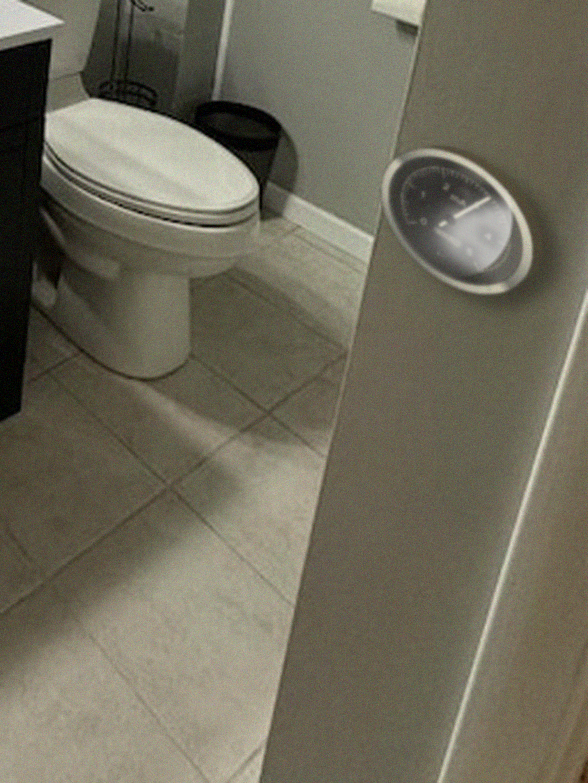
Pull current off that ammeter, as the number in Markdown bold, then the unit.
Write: **3** mA
